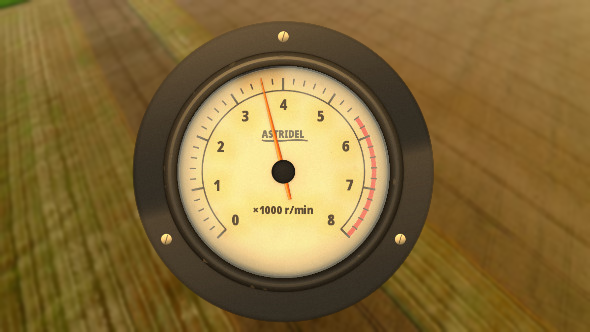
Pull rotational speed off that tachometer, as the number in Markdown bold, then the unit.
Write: **3600** rpm
